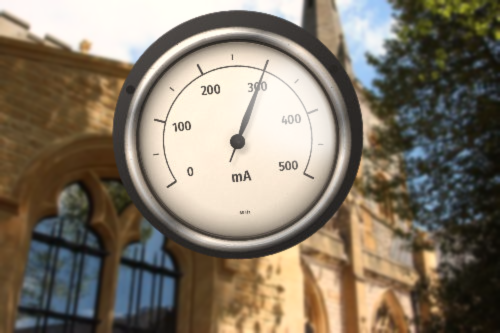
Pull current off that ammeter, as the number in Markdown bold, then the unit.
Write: **300** mA
